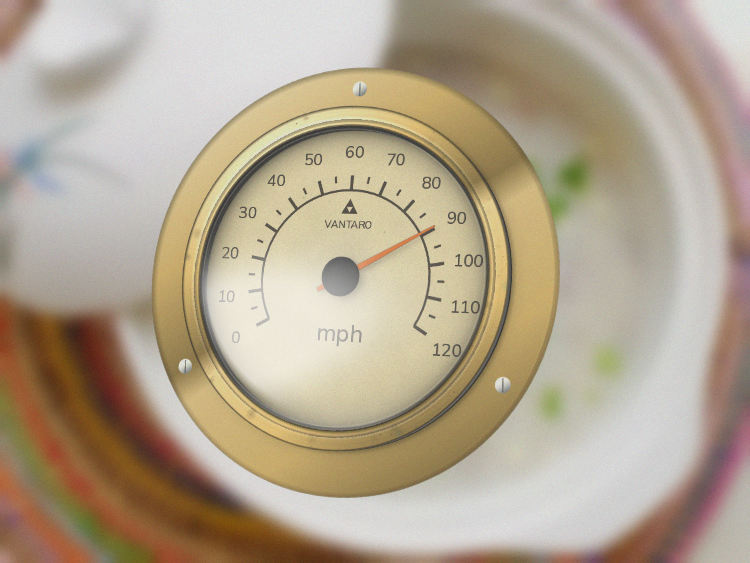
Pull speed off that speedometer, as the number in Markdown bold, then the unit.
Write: **90** mph
